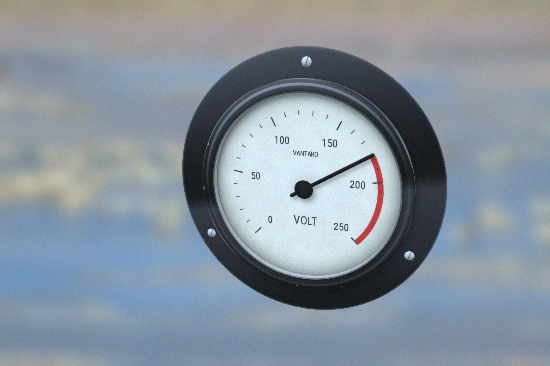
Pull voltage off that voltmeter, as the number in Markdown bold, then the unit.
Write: **180** V
